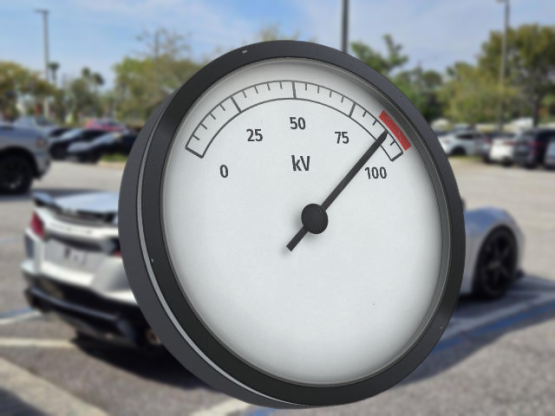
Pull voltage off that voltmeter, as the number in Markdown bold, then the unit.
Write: **90** kV
